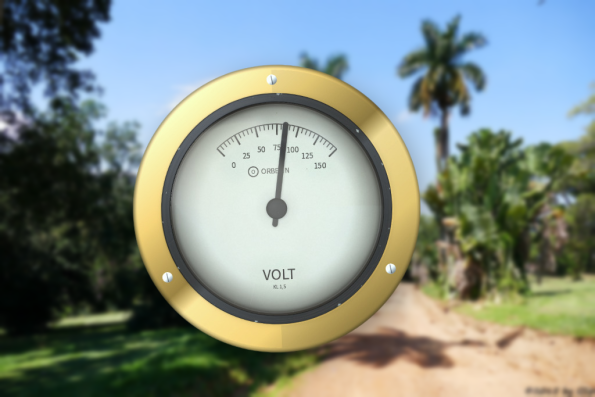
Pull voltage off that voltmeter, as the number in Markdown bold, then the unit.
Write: **85** V
